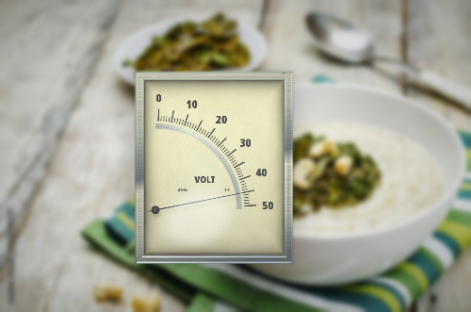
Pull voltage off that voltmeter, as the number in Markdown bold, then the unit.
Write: **45** V
